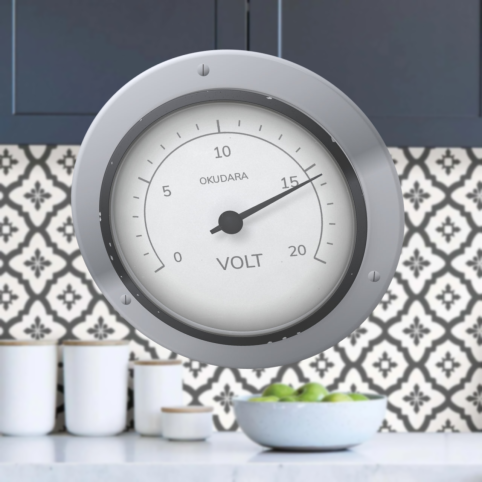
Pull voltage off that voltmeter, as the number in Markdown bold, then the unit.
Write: **15.5** V
